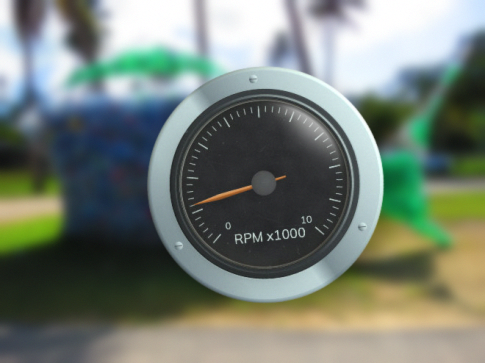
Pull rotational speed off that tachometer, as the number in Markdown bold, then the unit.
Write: **1200** rpm
